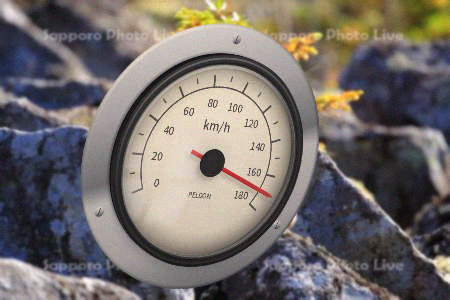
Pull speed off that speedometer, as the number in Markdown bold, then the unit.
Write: **170** km/h
